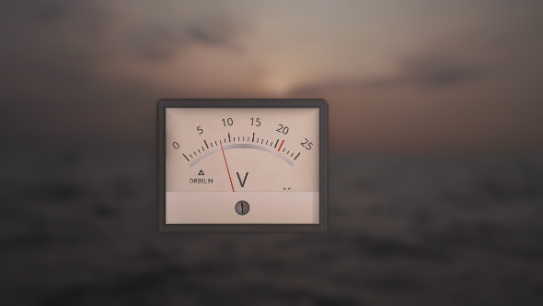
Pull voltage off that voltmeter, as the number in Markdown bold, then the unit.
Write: **8** V
